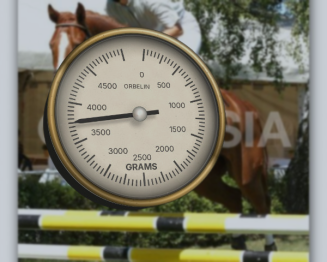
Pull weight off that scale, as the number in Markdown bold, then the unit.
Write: **3750** g
